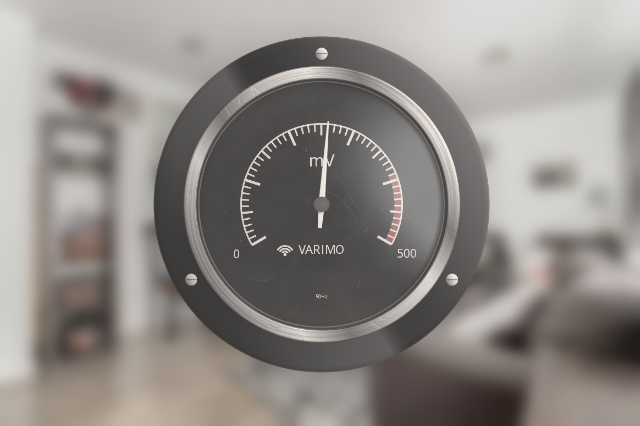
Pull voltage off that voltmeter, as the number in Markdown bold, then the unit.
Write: **260** mV
